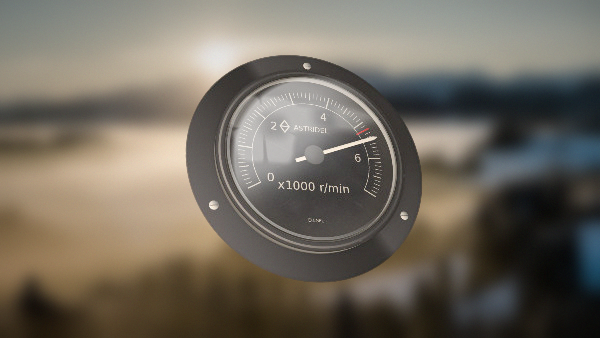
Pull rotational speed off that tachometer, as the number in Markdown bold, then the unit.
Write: **5500** rpm
